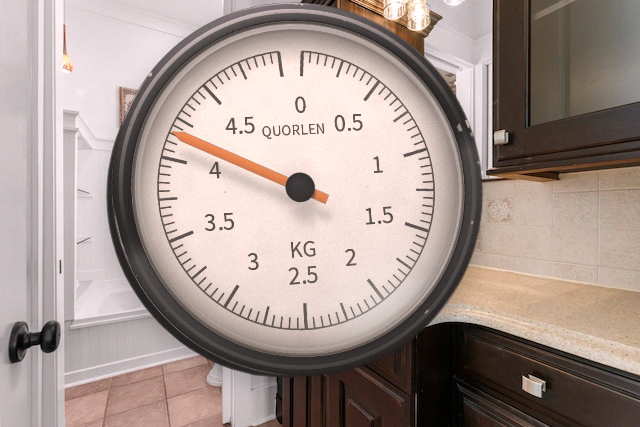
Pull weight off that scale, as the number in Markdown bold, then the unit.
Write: **4.15** kg
